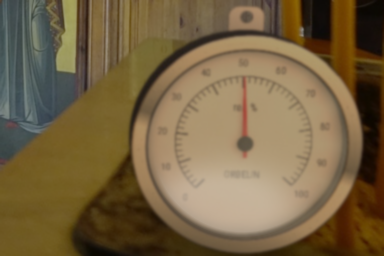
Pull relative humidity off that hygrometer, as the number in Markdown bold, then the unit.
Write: **50** %
